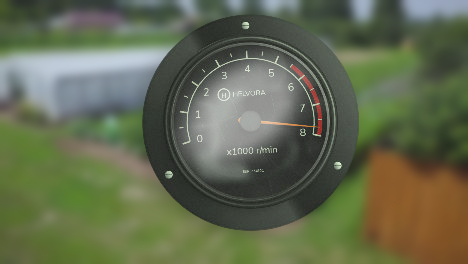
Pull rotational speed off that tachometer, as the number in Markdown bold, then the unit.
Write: **7750** rpm
